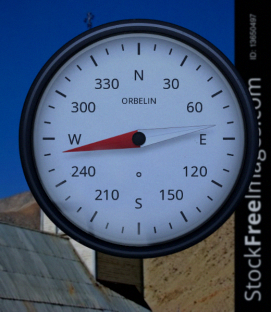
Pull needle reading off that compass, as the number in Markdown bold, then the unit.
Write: **260** °
